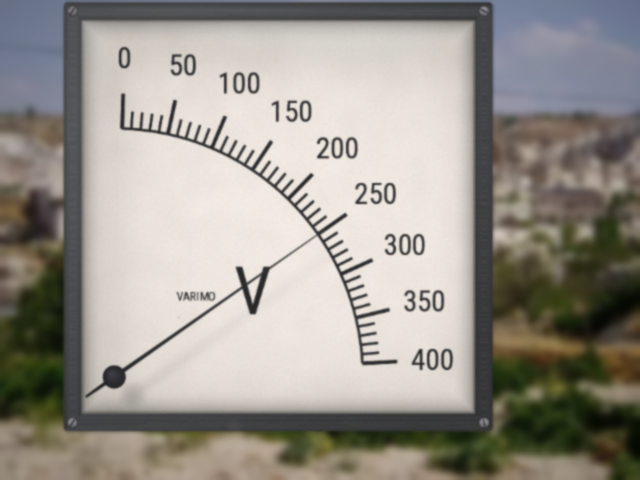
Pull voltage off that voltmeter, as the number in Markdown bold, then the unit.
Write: **250** V
